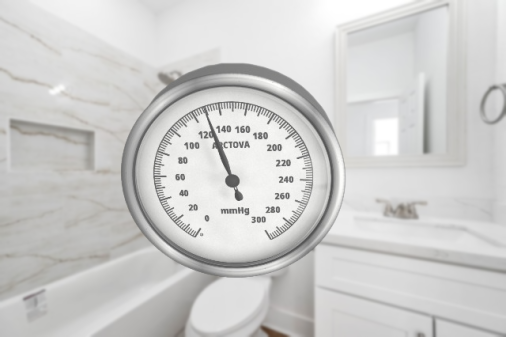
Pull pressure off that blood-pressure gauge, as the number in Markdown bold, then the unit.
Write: **130** mmHg
